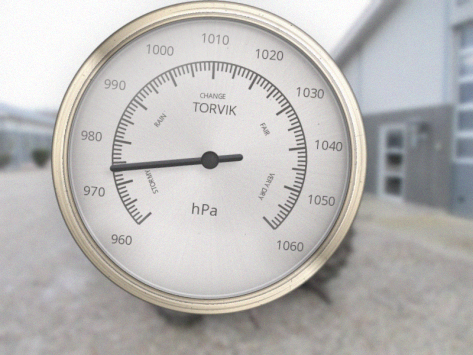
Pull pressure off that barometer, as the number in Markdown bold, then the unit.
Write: **974** hPa
